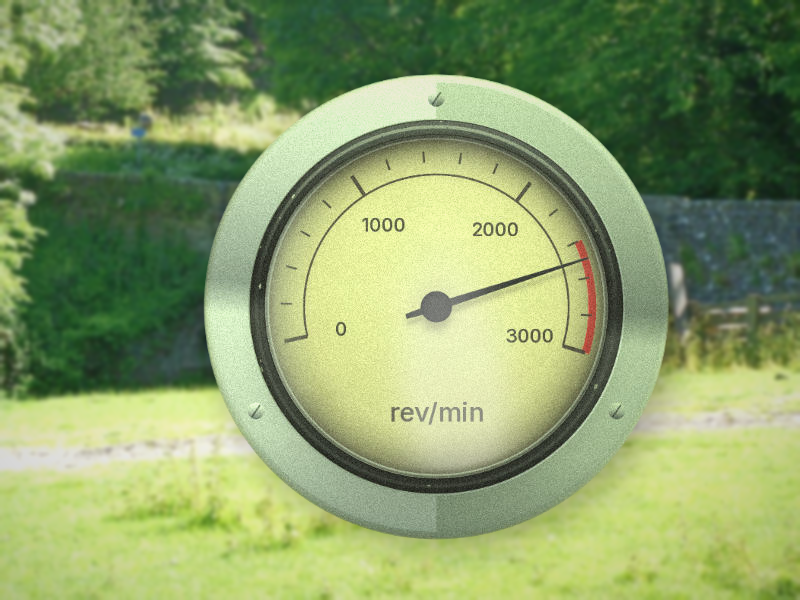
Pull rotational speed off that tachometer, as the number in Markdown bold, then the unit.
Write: **2500** rpm
